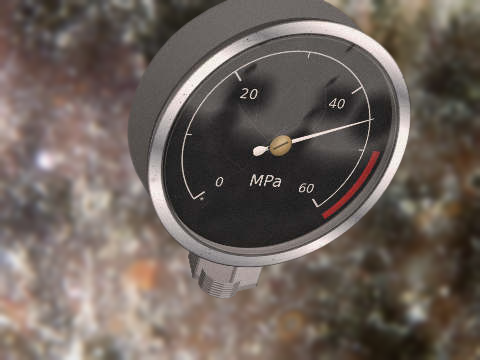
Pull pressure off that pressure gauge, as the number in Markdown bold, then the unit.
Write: **45** MPa
